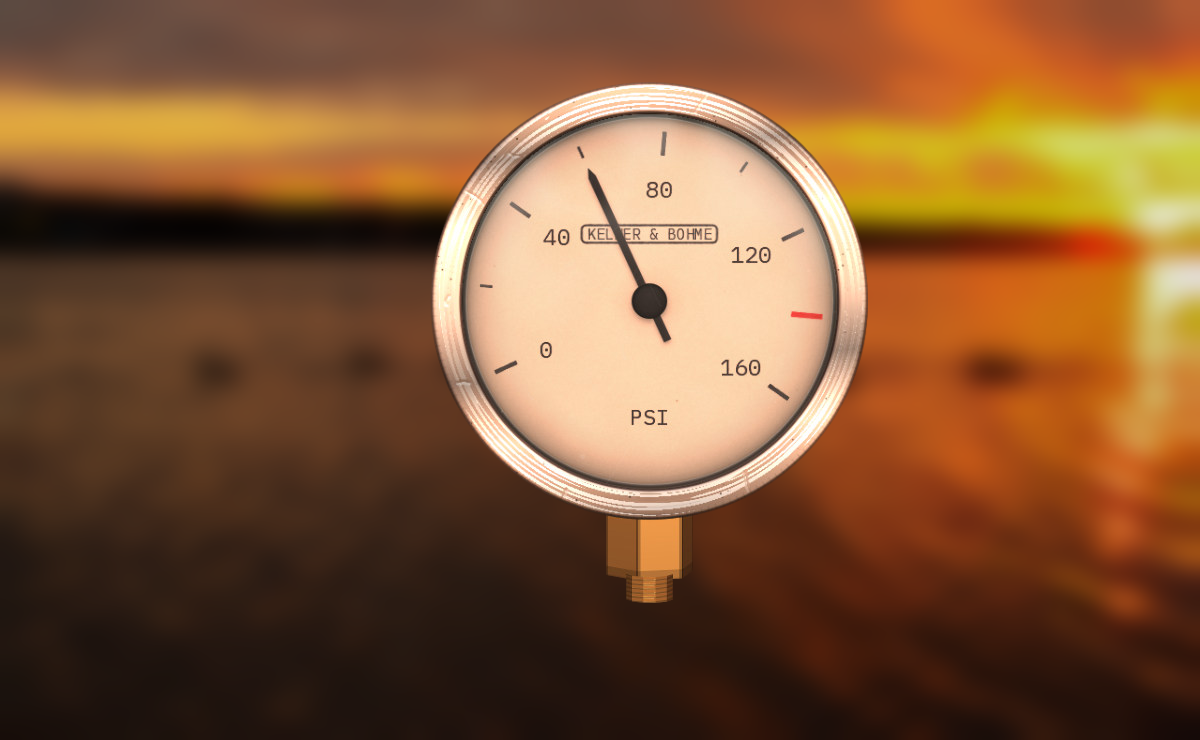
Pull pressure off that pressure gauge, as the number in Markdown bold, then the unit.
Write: **60** psi
